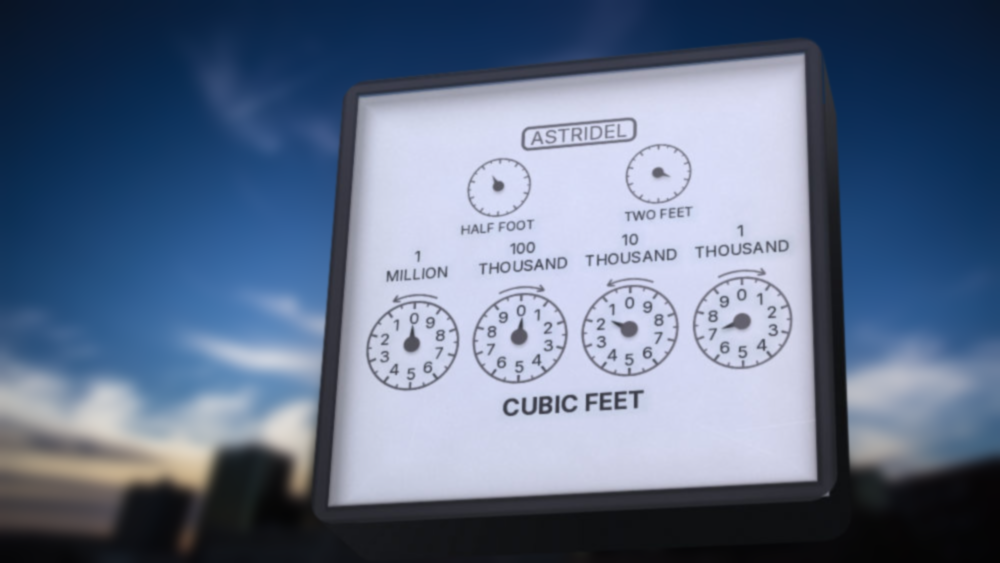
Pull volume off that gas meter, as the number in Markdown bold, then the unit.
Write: **1700** ft³
